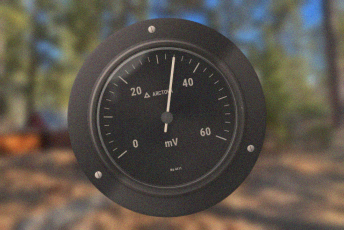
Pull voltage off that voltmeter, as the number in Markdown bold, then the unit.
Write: **34** mV
